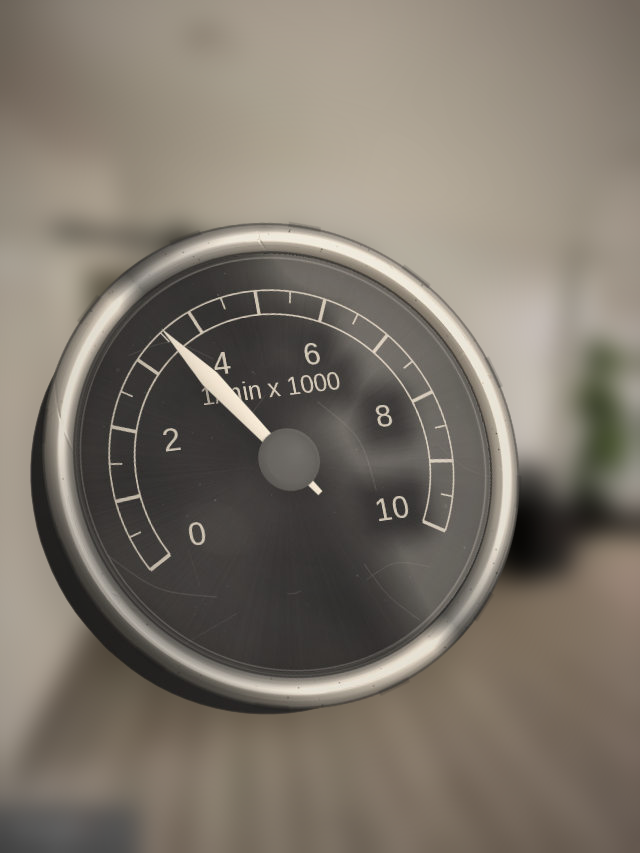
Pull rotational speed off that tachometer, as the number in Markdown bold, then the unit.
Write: **3500** rpm
